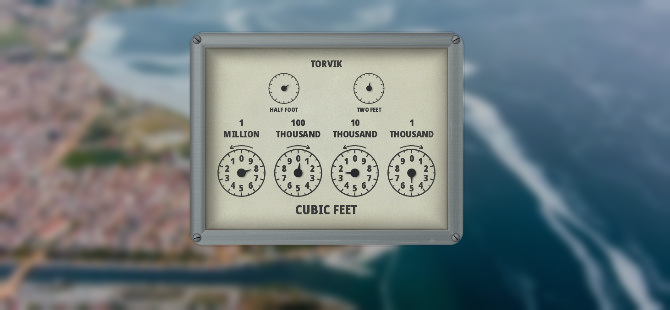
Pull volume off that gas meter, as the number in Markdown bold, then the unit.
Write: **802500** ft³
